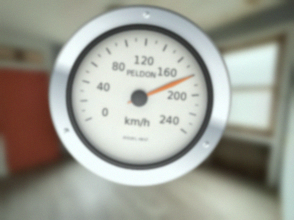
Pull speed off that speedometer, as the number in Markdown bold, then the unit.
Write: **180** km/h
